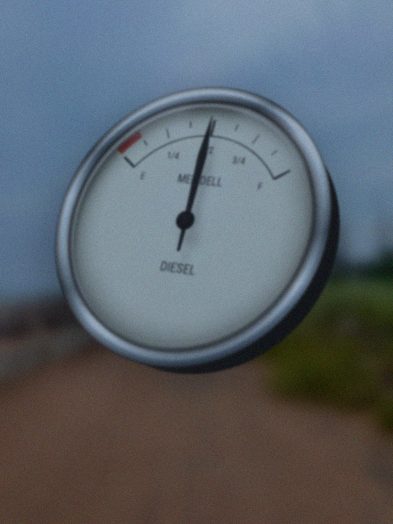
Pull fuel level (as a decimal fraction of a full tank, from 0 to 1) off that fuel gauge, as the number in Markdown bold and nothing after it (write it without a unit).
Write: **0.5**
